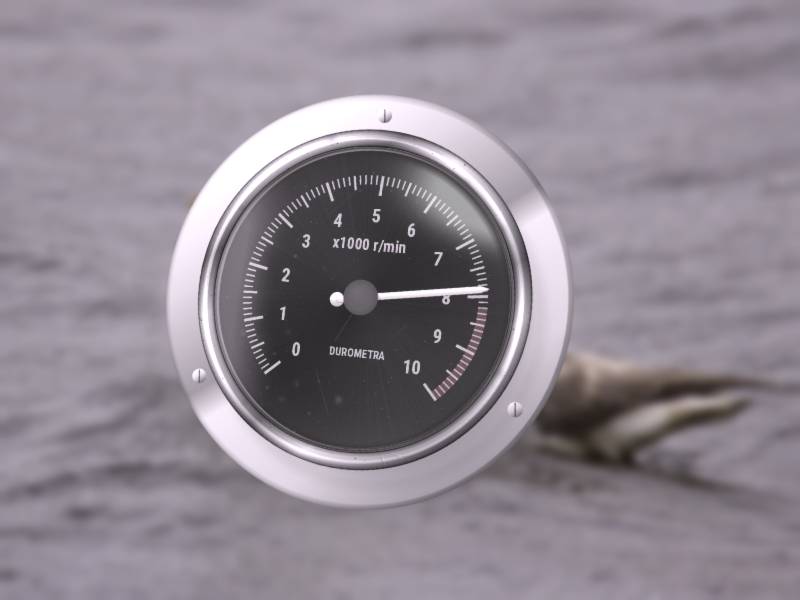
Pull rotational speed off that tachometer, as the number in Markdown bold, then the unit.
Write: **7900** rpm
